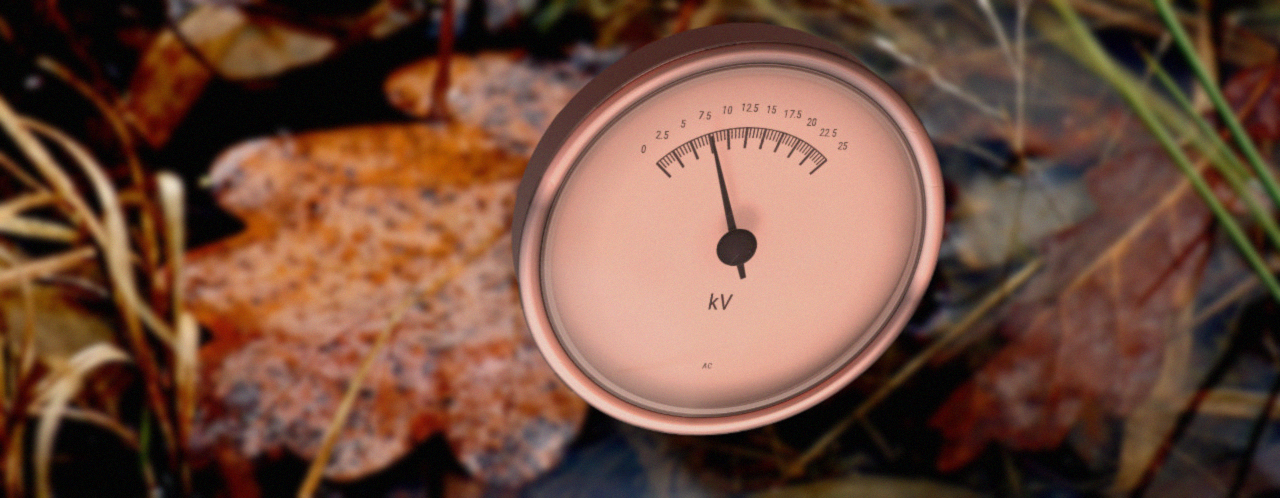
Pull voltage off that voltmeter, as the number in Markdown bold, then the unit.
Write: **7.5** kV
